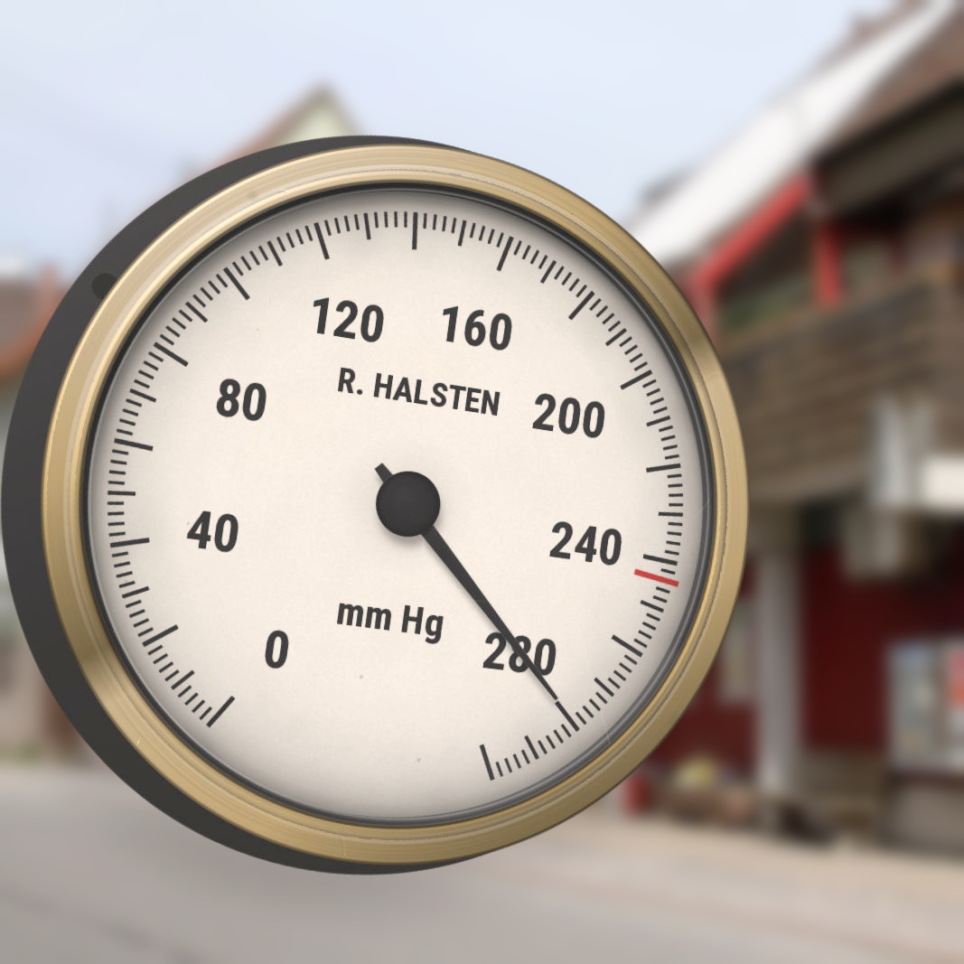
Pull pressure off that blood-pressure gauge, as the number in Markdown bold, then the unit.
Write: **280** mmHg
